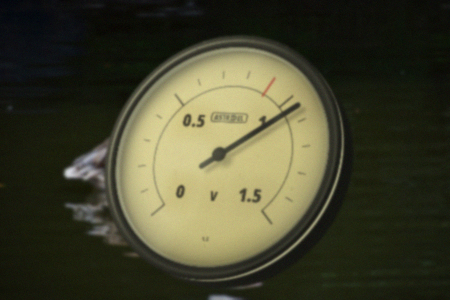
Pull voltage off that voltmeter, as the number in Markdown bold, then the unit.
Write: **1.05** V
